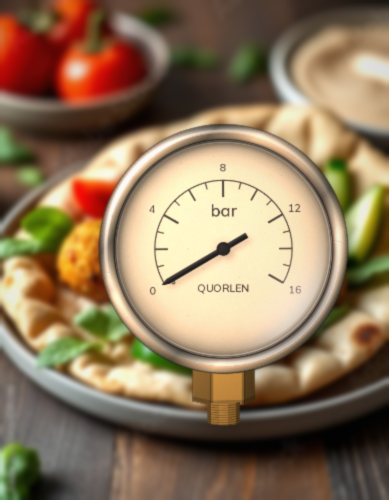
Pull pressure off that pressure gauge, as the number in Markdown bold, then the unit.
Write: **0** bar
